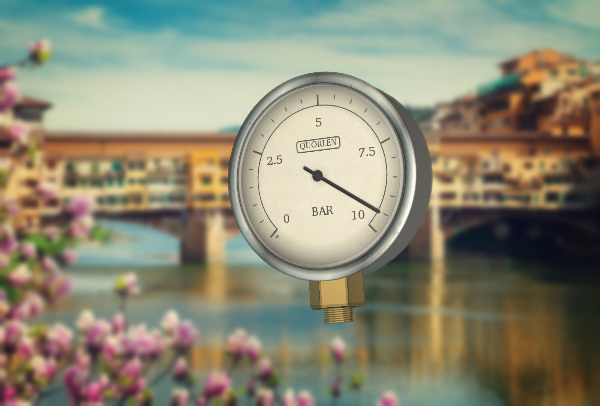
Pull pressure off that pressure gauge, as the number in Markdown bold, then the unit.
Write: **9.5** bar
